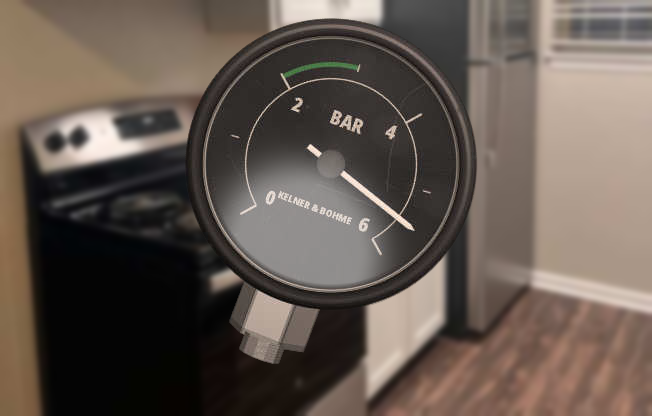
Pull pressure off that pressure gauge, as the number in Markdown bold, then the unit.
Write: **5.5** bar
